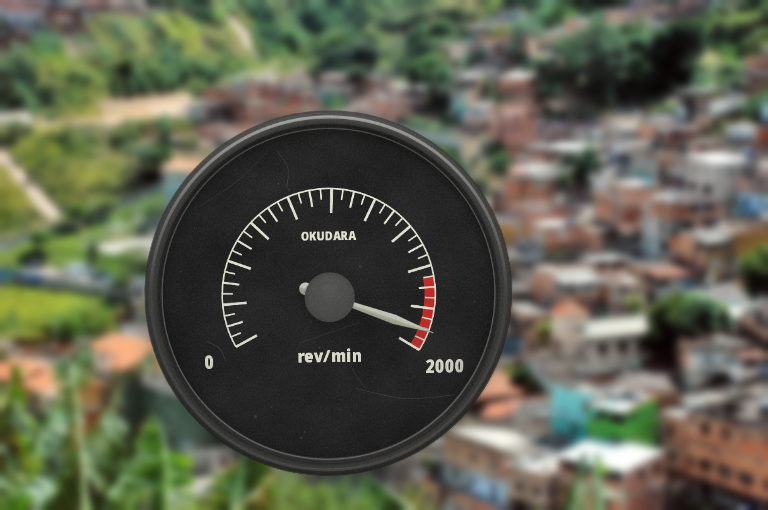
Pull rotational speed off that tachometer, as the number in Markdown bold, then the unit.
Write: **1900** rpm
